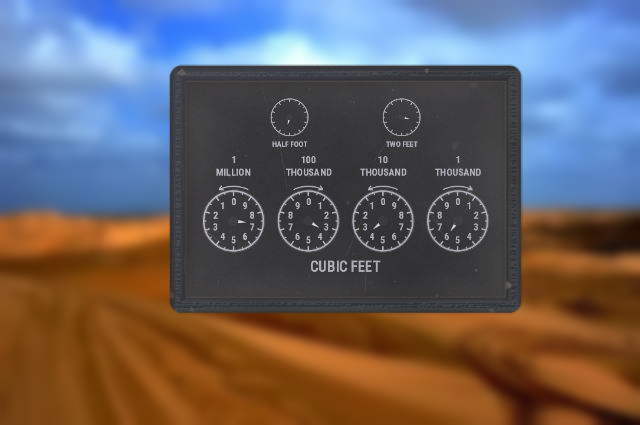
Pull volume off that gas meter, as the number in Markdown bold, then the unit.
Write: **733600** ft³
